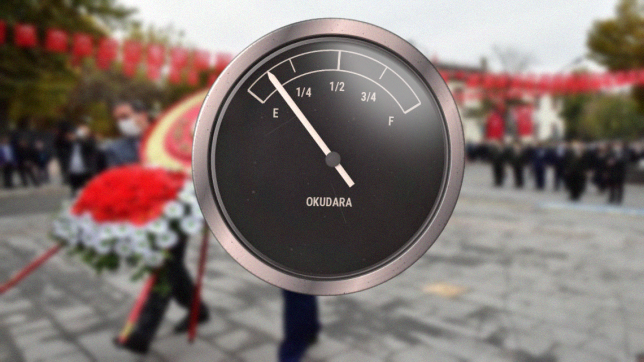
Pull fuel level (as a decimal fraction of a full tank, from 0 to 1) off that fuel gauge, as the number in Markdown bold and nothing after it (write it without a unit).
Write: **0.125**
